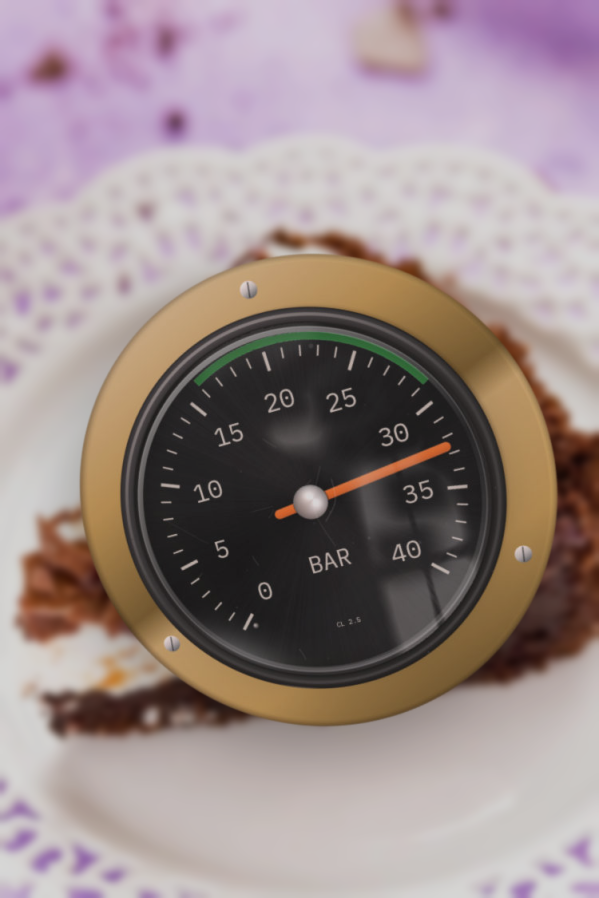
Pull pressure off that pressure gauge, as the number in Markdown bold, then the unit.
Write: **32.5** bar
